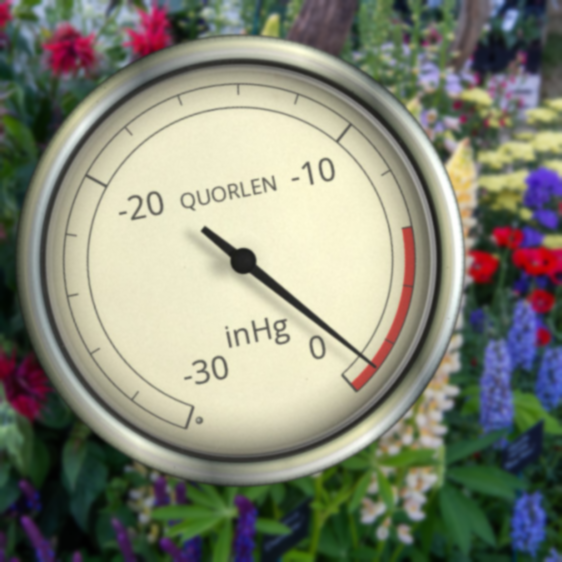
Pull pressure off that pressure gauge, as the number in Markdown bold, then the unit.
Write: **-1** inHg
